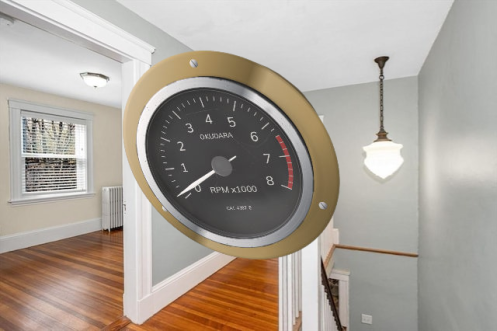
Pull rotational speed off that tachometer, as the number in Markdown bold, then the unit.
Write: **200** rpm
